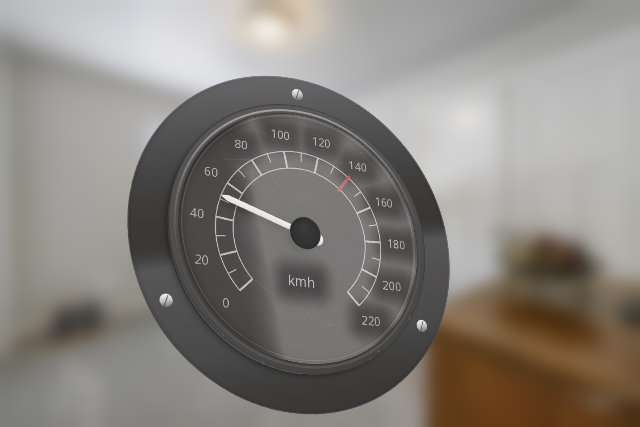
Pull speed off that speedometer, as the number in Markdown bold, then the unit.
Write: **50** km/h
